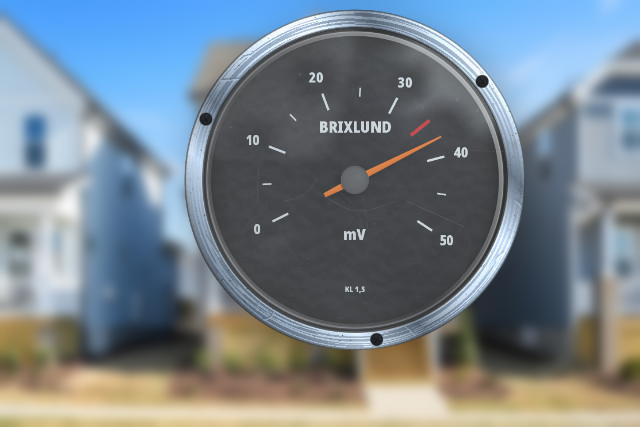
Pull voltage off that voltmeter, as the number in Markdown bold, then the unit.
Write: **37.5** mV
